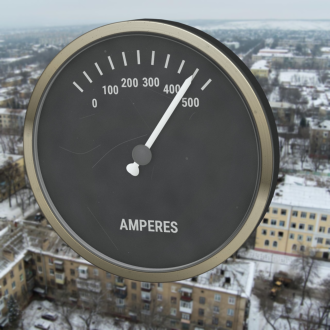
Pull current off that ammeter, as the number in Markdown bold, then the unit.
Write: **450** A
